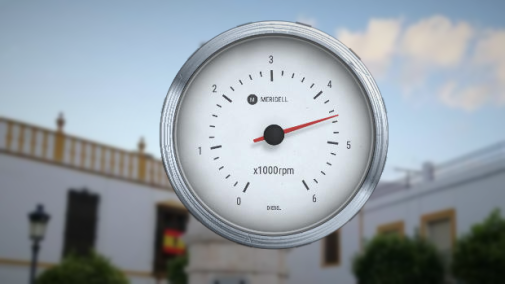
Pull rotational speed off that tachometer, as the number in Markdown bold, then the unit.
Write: **4500** rpm
